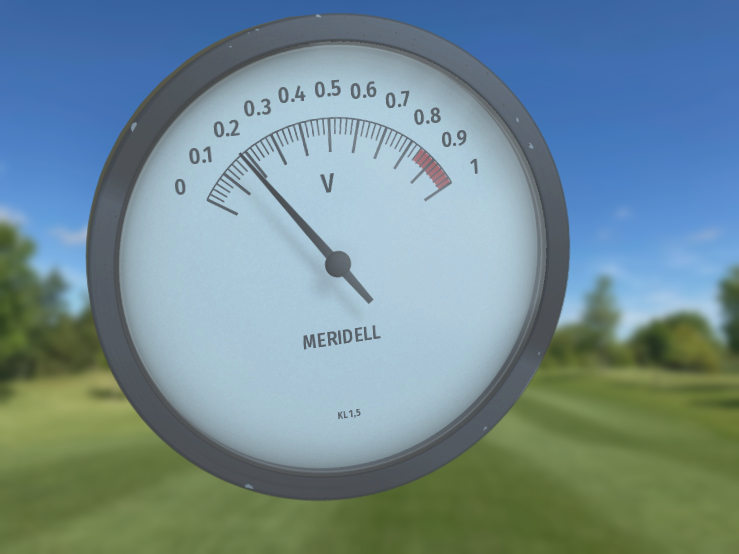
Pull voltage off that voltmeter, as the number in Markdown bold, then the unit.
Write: **0.18** V
